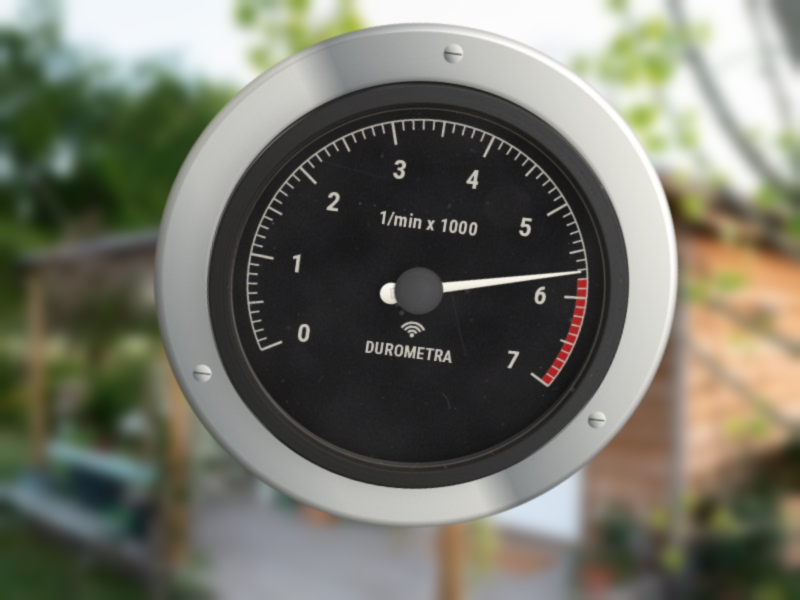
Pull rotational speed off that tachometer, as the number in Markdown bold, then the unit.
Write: **5700** rpm
